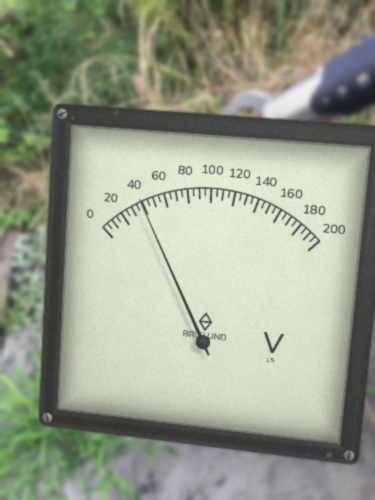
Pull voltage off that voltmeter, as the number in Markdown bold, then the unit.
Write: **40** V
